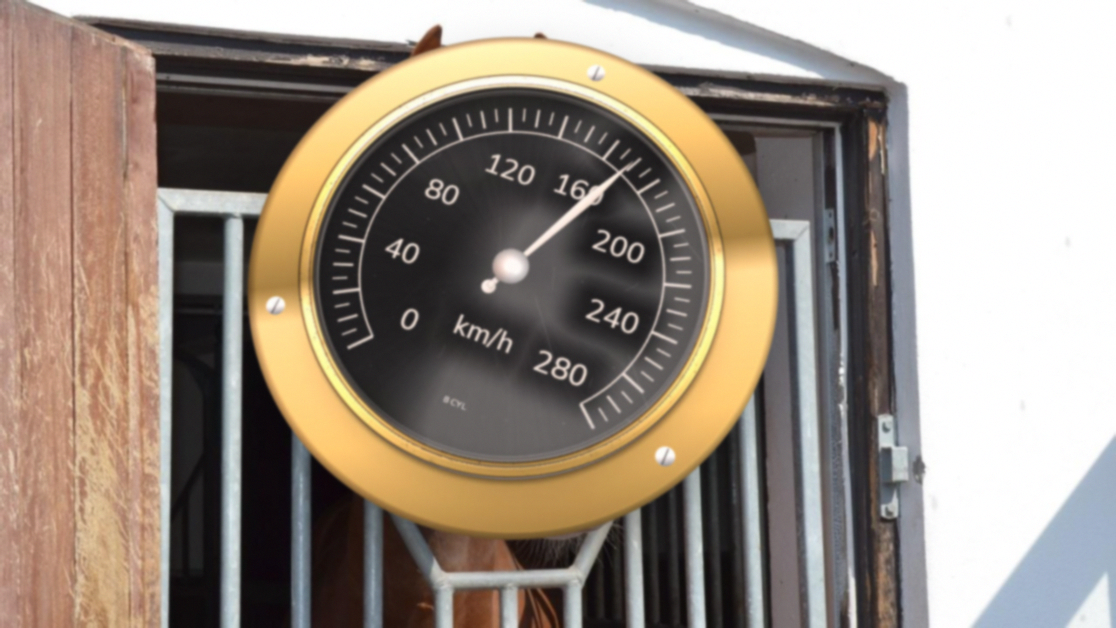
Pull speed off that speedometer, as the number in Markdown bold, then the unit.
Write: **170** km/h
